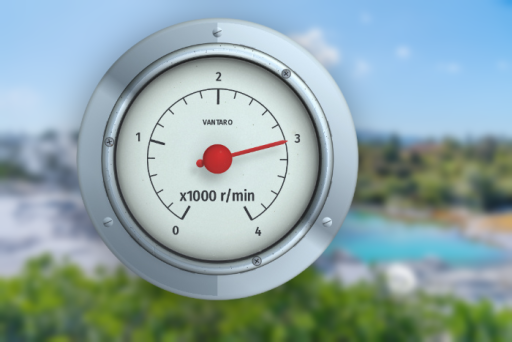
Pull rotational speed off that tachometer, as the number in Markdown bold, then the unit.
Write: **3000** rpm
